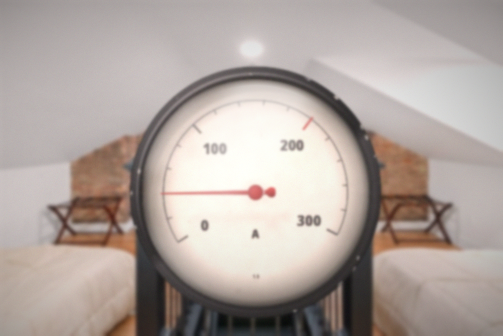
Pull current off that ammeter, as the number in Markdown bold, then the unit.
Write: **40** A
